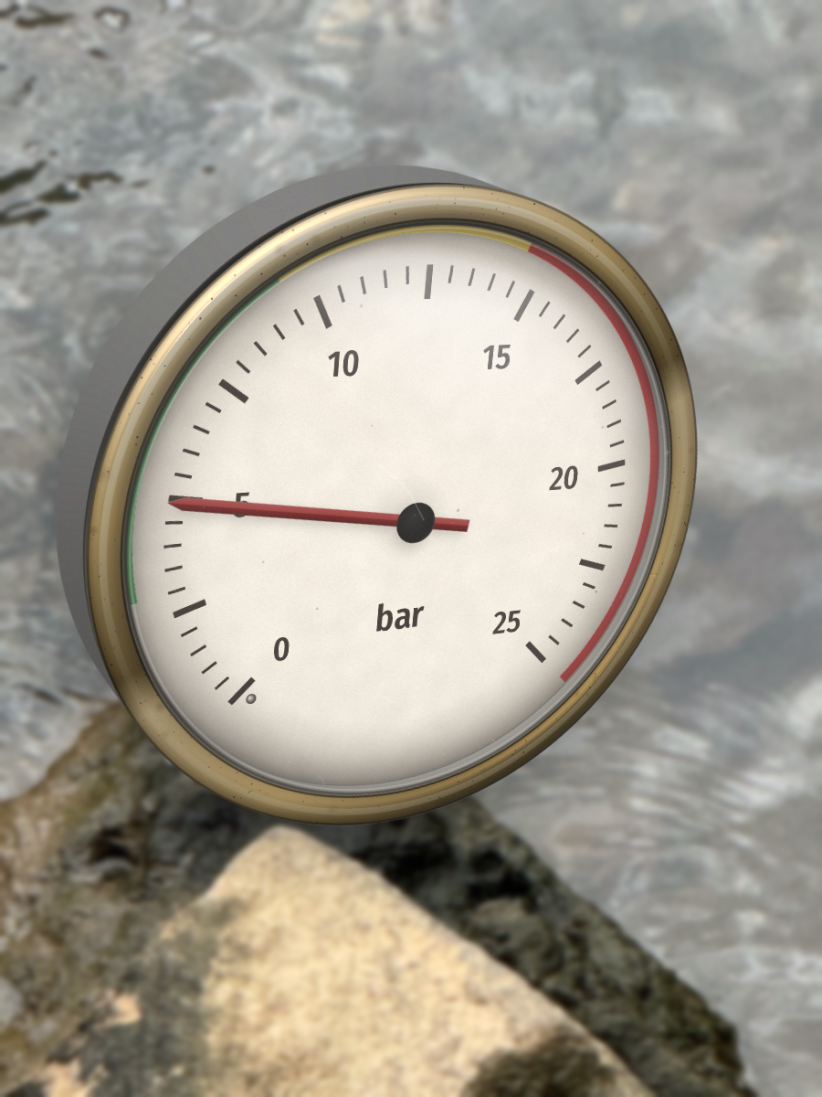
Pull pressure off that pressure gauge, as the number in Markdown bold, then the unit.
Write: **5** bar
